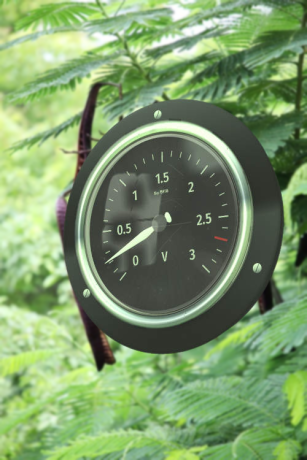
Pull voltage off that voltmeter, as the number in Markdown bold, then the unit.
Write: **0.2** V
